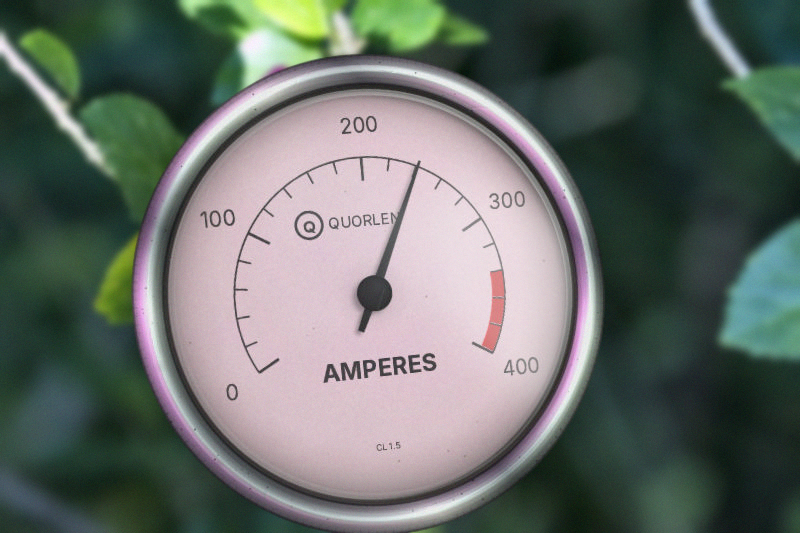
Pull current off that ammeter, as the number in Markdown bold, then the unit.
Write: **240** A
